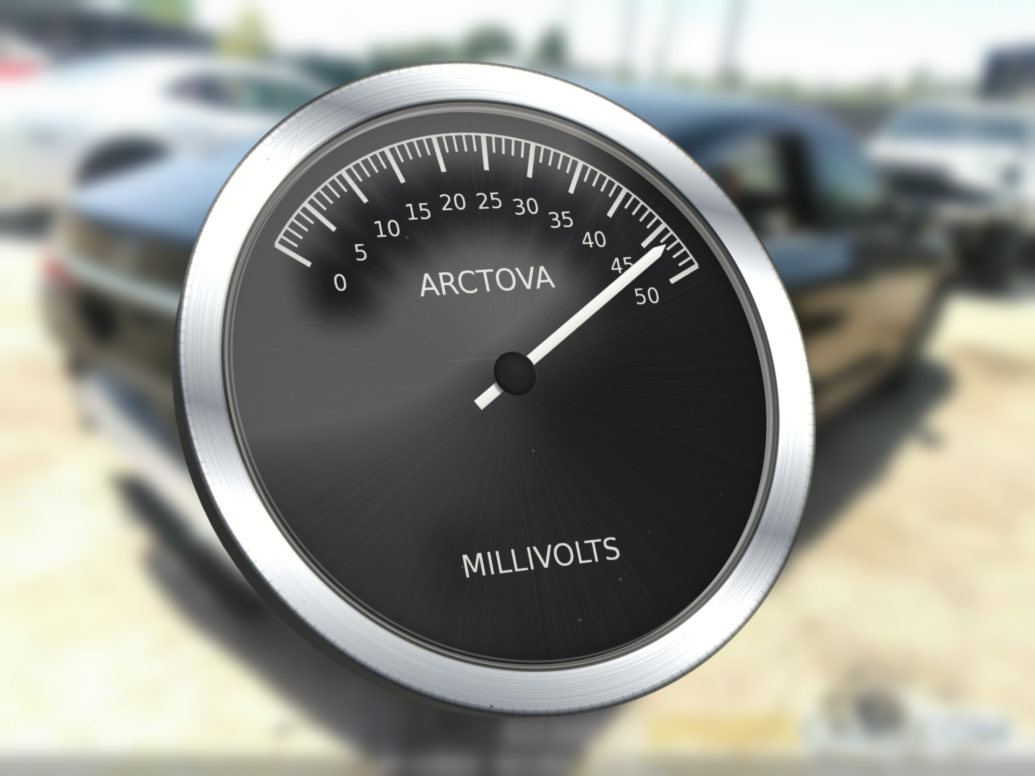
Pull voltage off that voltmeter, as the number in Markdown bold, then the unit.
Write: **46.5** mV
